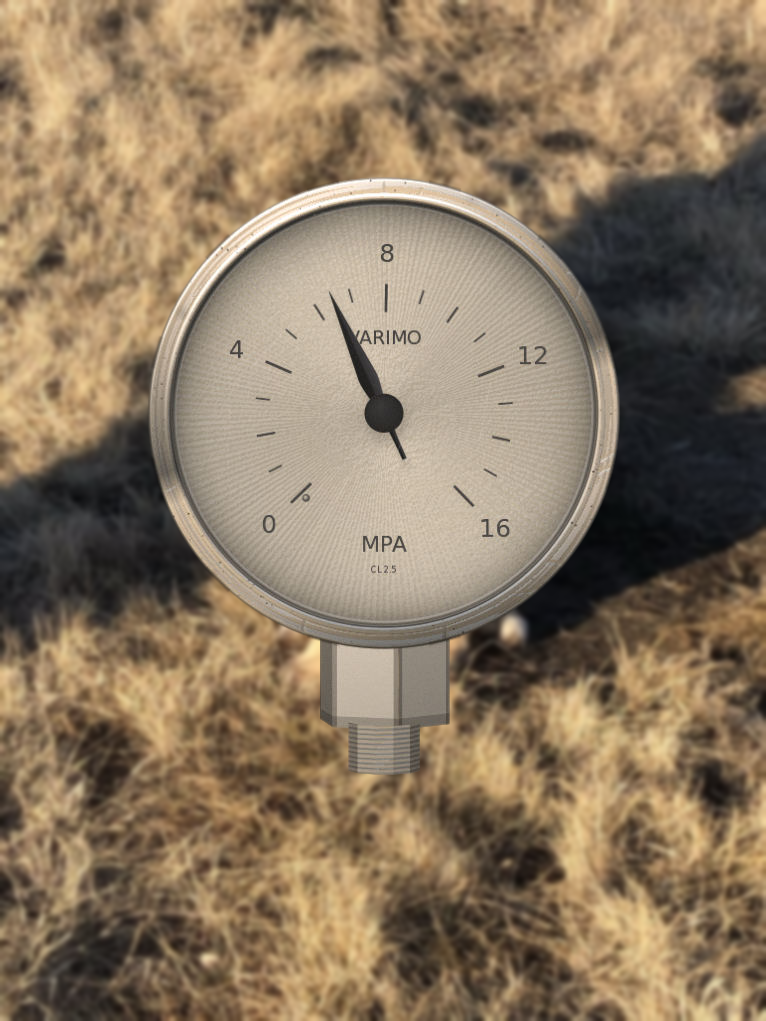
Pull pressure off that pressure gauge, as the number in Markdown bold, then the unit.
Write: **6.5** MPa
